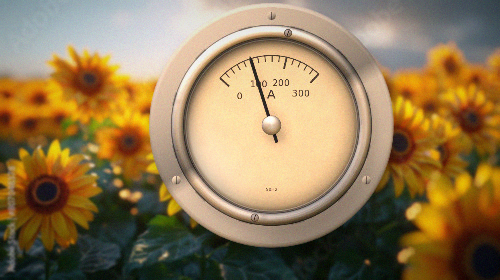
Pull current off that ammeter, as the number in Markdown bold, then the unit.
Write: **100** A
